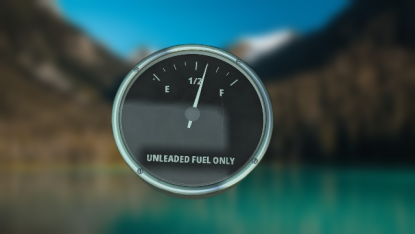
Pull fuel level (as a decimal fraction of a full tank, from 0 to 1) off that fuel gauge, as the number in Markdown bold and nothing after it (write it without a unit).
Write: **0.625**
